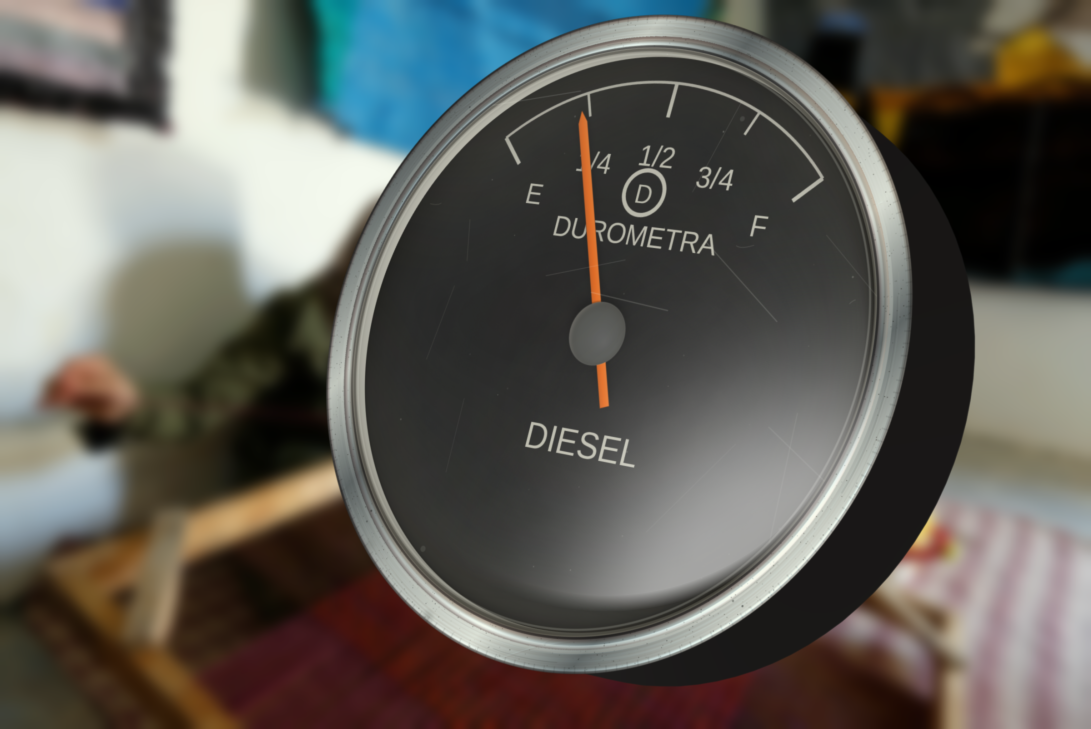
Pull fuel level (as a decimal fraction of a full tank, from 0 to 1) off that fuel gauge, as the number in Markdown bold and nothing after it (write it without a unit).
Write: **0.25**
